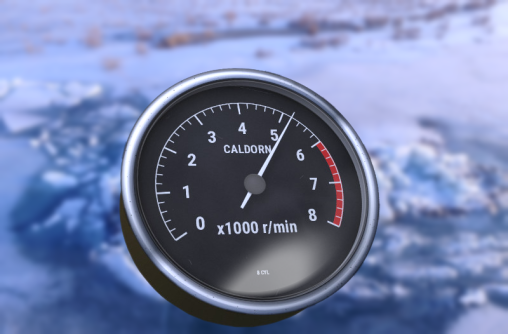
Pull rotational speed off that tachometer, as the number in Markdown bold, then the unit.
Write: **5200** rpm
